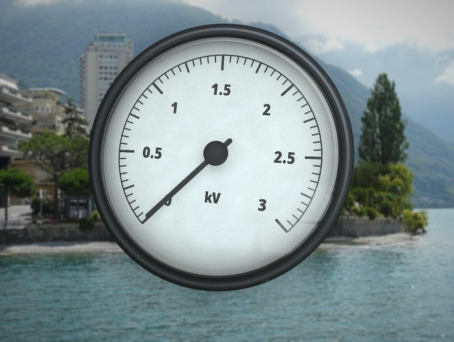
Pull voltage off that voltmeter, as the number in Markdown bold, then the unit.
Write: **0** kV
